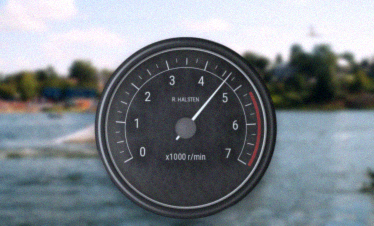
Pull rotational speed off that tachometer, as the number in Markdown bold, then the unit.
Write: **4625** rpm
